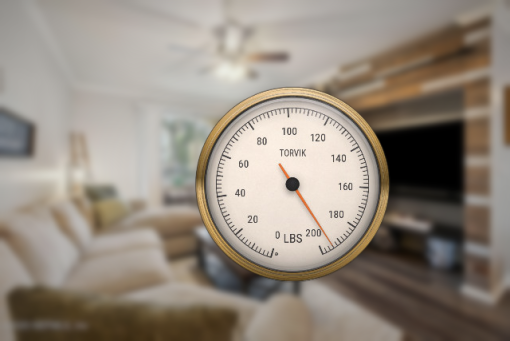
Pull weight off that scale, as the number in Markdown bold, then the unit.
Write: **194** lb
